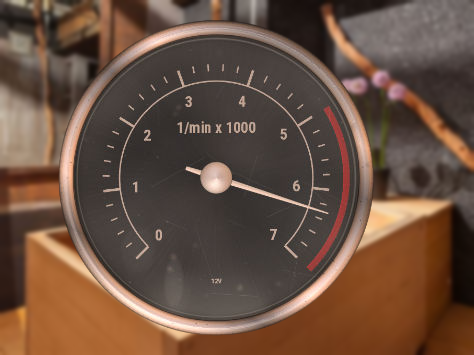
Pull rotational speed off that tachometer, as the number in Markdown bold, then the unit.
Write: **6300** rpm
